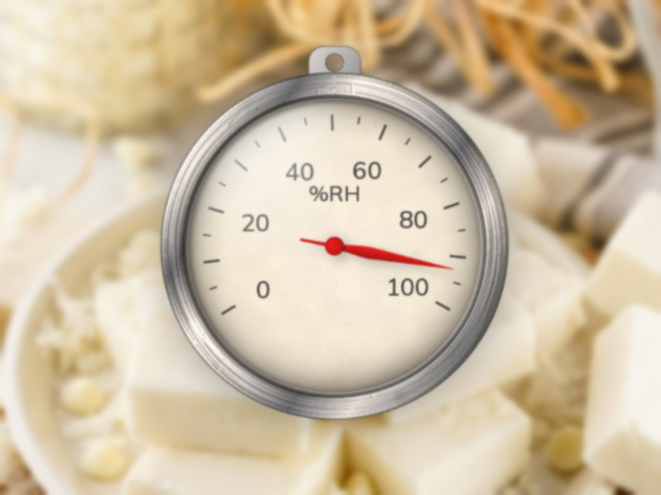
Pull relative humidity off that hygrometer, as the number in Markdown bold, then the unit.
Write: **92.5** %
